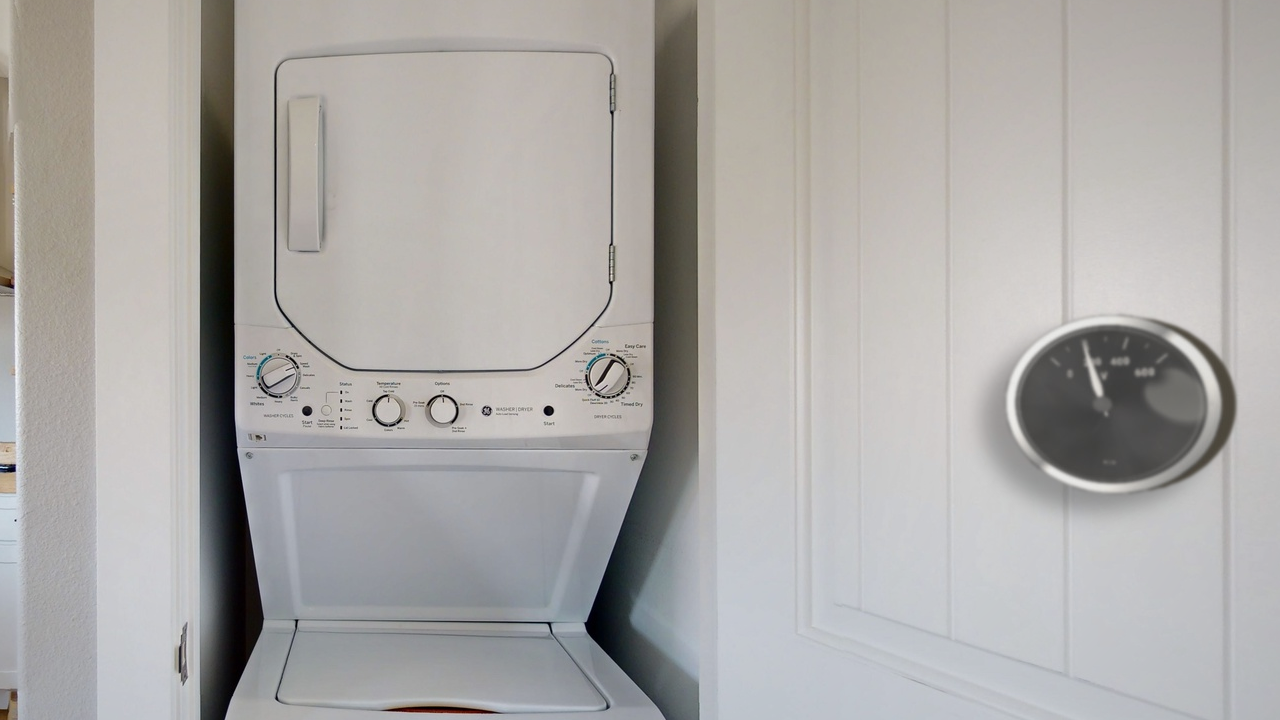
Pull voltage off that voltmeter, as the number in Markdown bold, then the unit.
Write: **200** V
